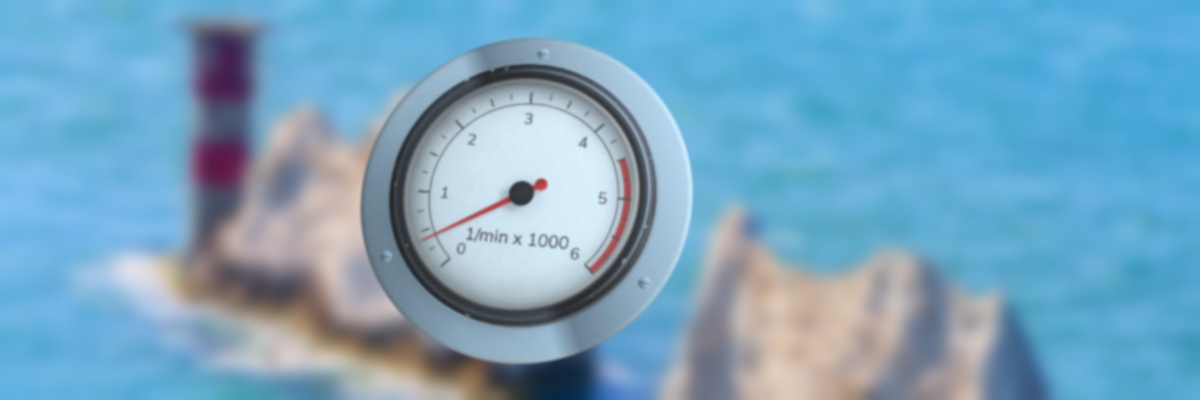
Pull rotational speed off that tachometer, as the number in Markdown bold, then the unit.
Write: **375** rpm
